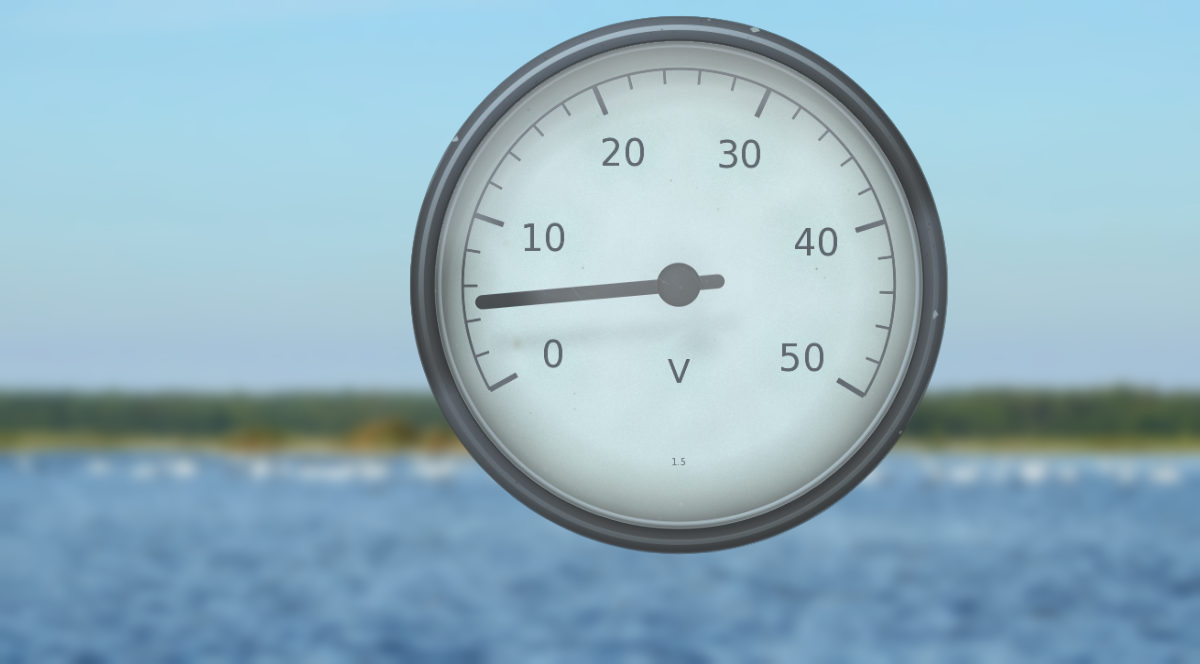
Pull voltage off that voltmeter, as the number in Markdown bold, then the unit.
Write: **5** V
